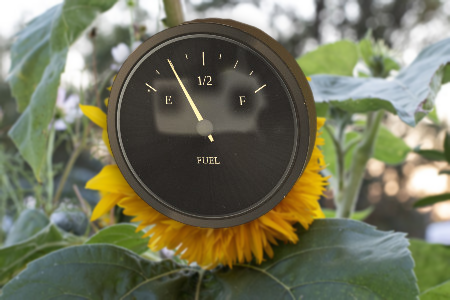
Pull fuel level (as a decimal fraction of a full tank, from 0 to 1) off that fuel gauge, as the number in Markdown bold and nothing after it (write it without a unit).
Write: **0.25**
